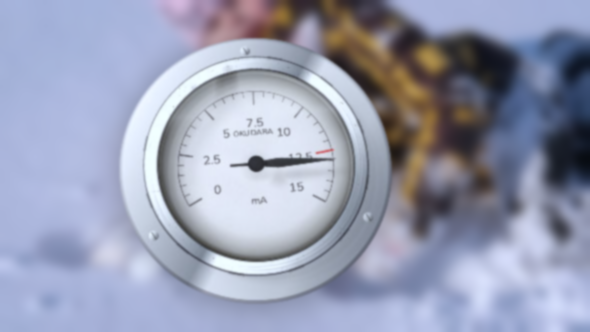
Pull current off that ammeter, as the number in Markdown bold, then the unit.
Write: **13** mA
